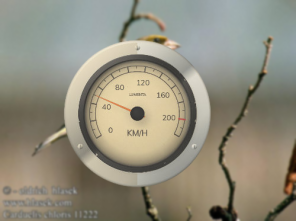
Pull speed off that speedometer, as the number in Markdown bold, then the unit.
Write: **50** km/h
